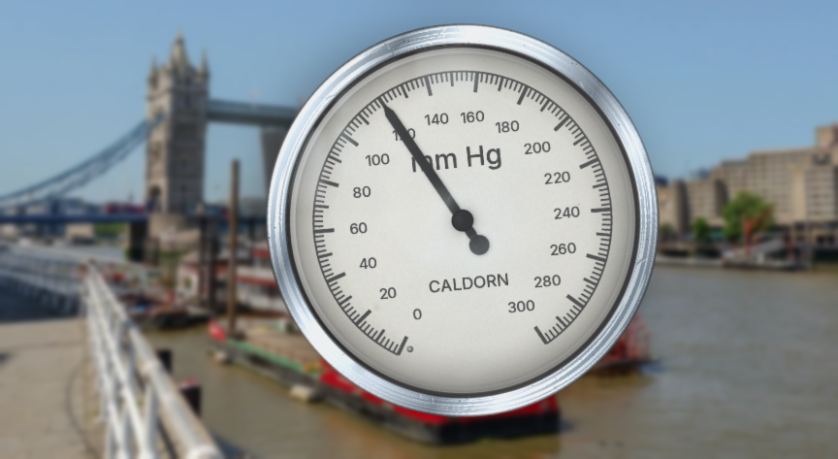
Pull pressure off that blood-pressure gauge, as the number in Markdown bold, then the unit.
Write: **120** mmHg
